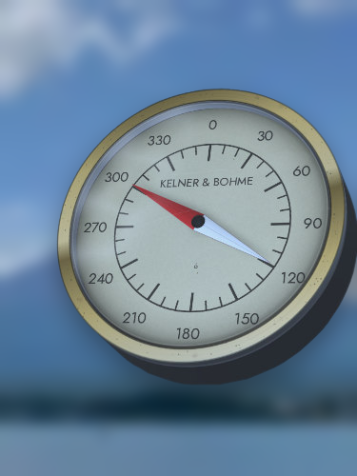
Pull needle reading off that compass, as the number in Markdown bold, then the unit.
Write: **300** °
